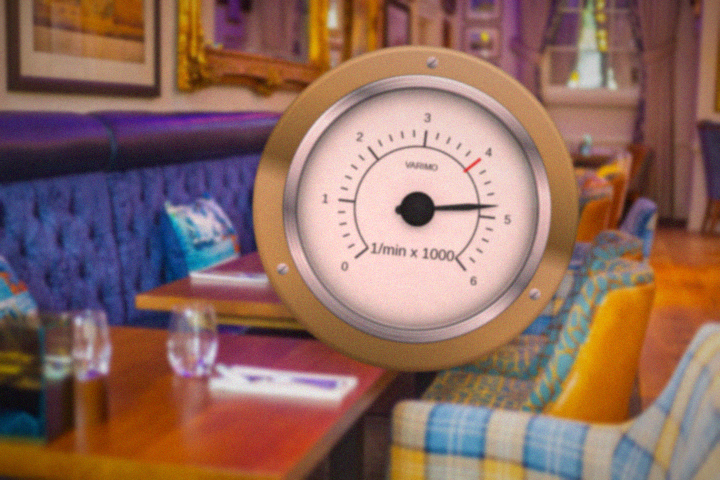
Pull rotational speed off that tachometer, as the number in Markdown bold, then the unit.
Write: **4800** rpm
